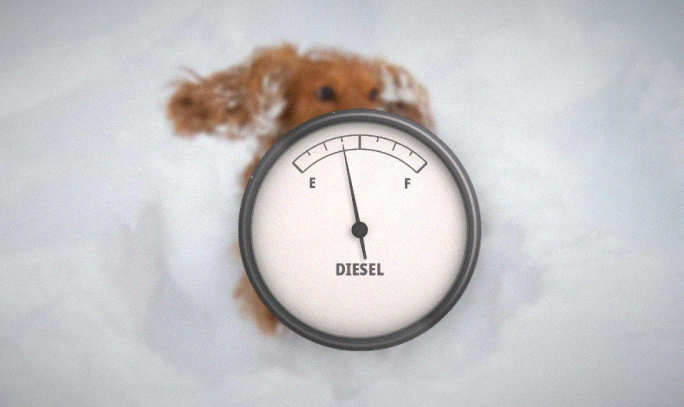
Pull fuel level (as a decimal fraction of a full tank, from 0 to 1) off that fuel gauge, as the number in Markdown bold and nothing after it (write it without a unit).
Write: **0.375**
